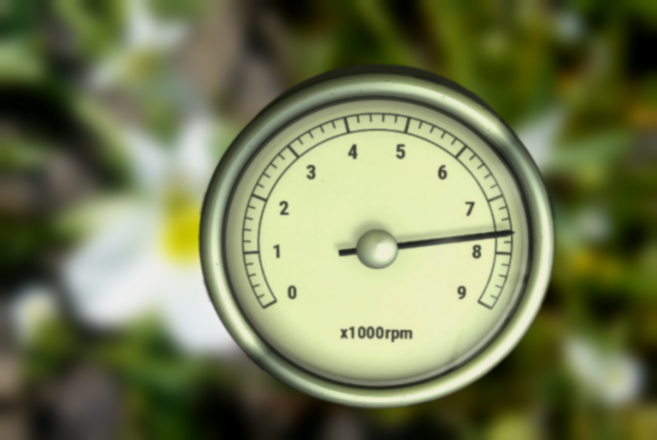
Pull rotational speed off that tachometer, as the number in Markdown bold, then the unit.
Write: **7600** rpm
